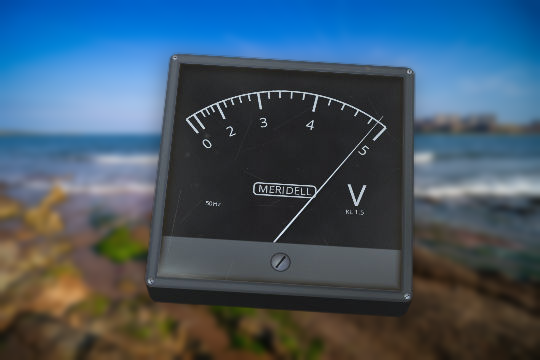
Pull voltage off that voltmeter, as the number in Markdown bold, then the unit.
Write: **4.9** V
